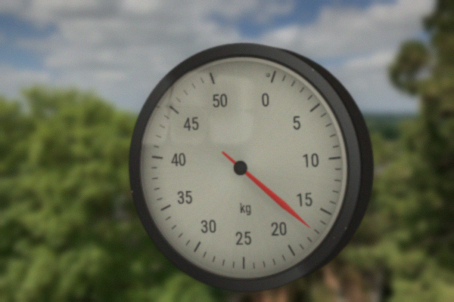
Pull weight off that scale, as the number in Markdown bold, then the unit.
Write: **17** kg
